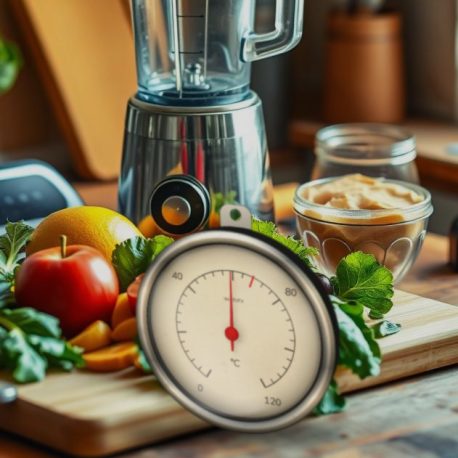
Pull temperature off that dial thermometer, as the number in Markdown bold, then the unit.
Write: **60** °C
